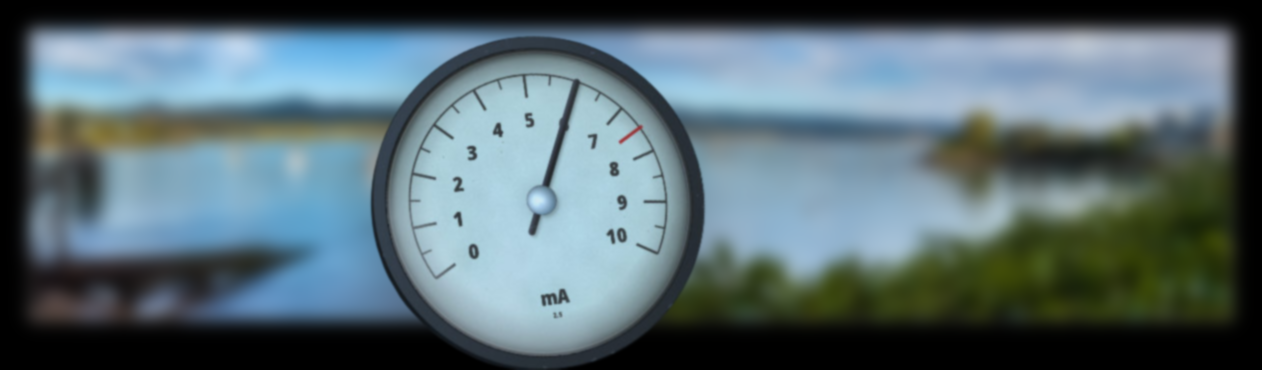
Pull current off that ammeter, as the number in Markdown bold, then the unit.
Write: **6** mA
